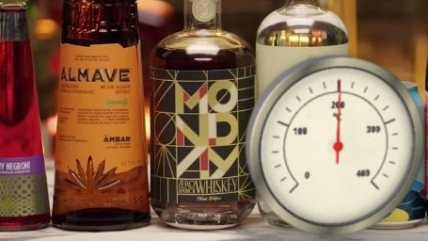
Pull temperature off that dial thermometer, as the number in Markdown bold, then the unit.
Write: **200** °C
